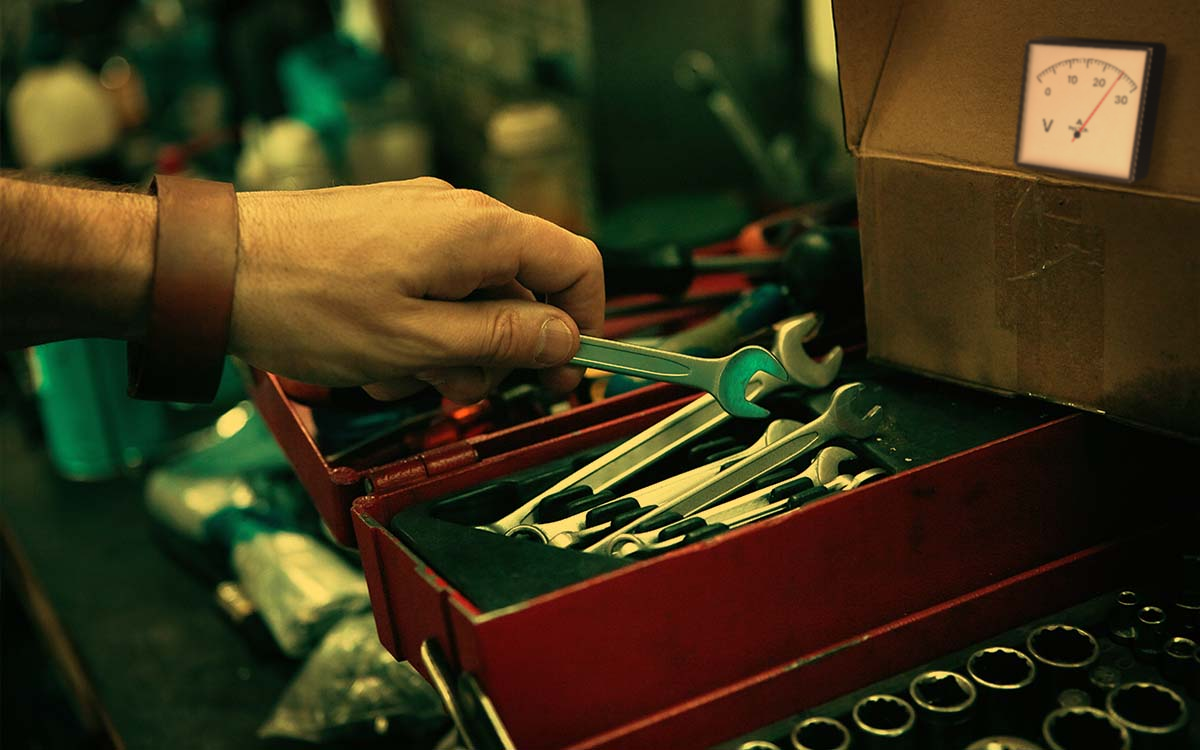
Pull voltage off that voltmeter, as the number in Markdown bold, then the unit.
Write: **25** V
